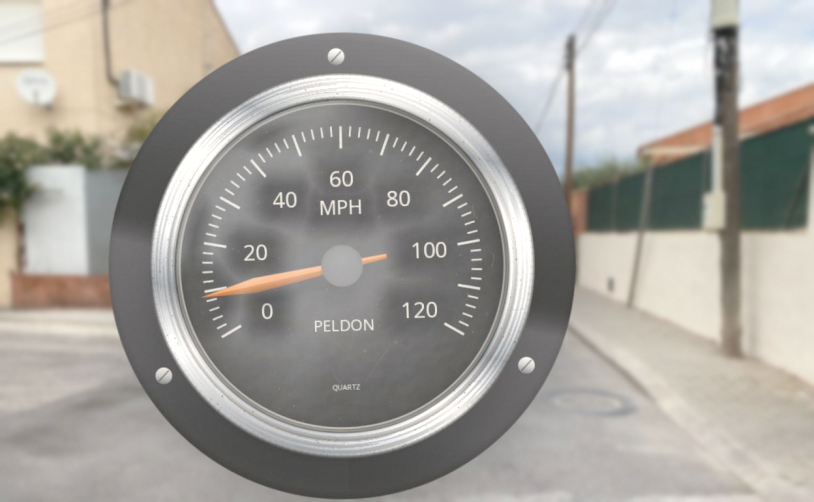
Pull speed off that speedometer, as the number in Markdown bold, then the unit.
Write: **9** mph
